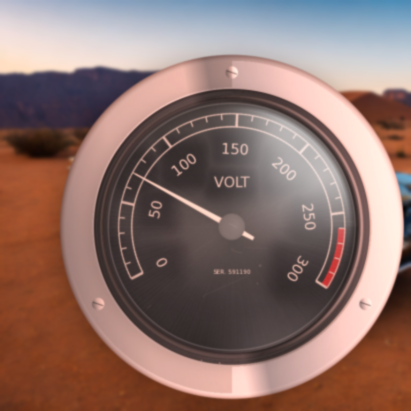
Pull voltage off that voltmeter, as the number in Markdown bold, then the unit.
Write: **70** V
